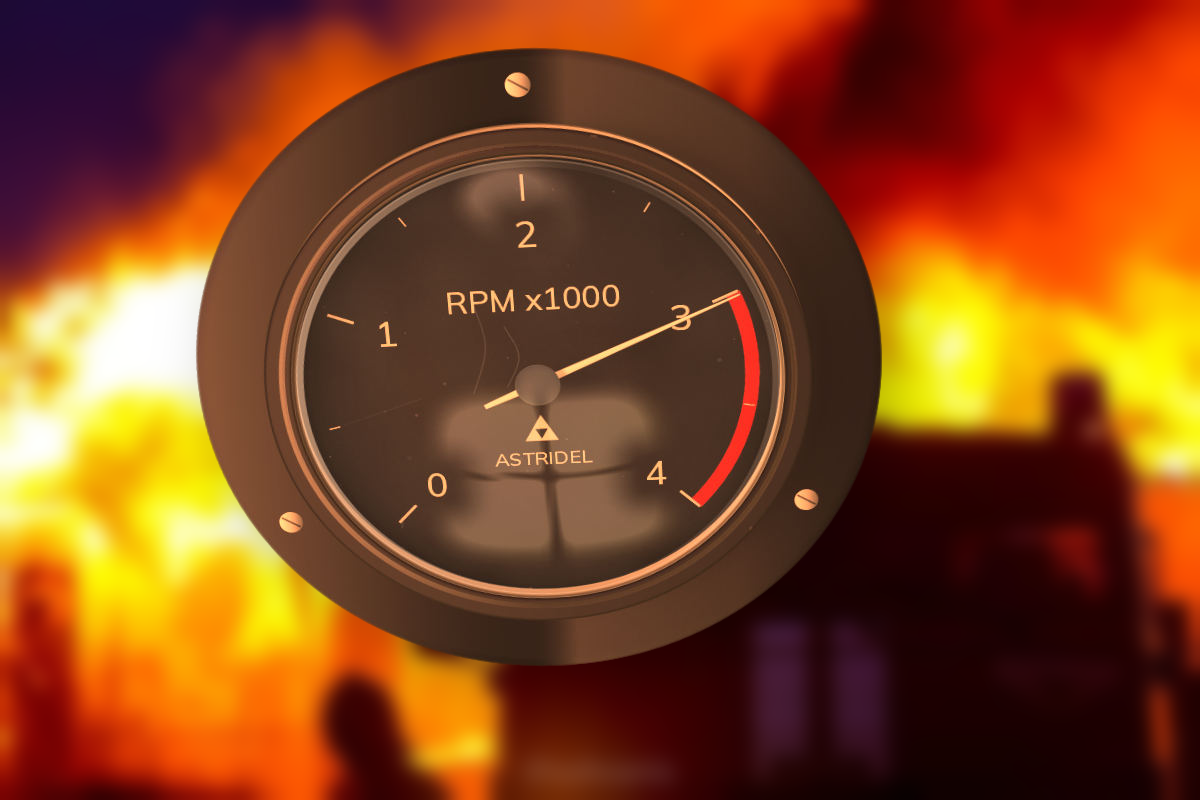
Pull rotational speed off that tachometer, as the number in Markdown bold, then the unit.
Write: **3000** rpm
